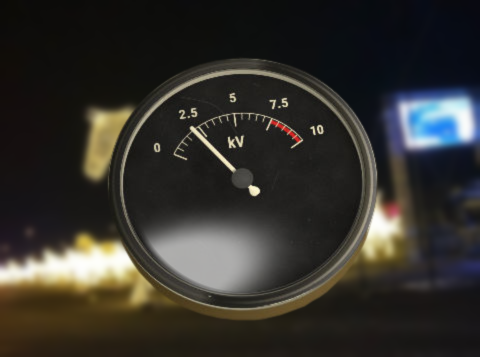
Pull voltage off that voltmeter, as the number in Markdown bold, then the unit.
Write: **2** kV
